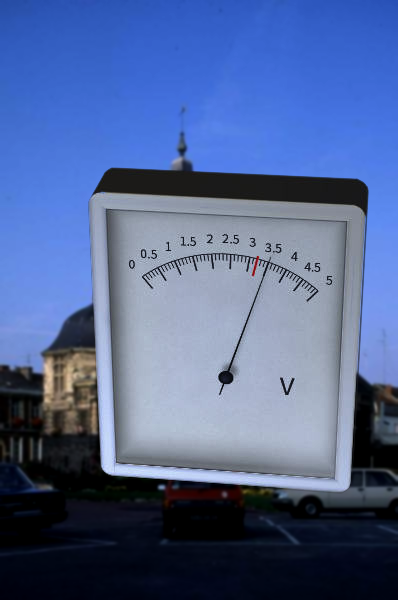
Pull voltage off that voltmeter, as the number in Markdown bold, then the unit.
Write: **3.5** V
